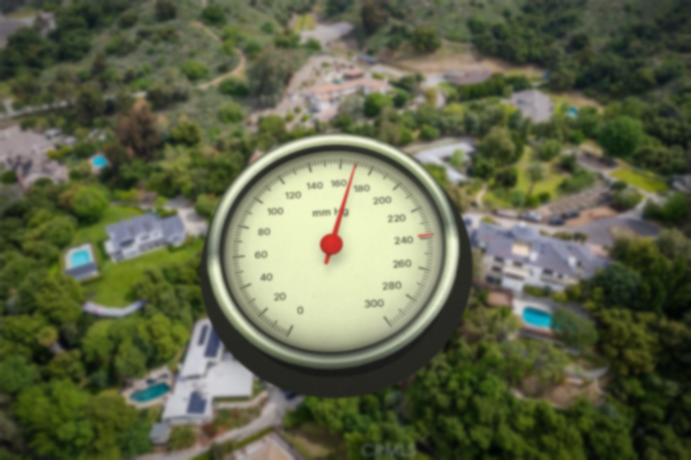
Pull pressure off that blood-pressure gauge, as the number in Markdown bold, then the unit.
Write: **170** mmHg
